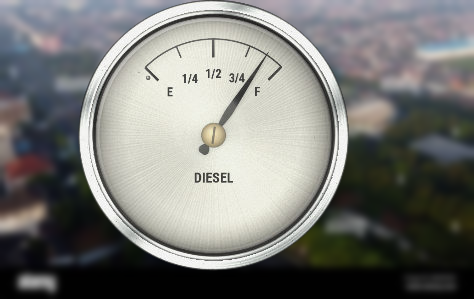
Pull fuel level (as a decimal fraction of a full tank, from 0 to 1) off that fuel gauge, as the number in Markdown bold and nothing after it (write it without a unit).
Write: **0.875**
